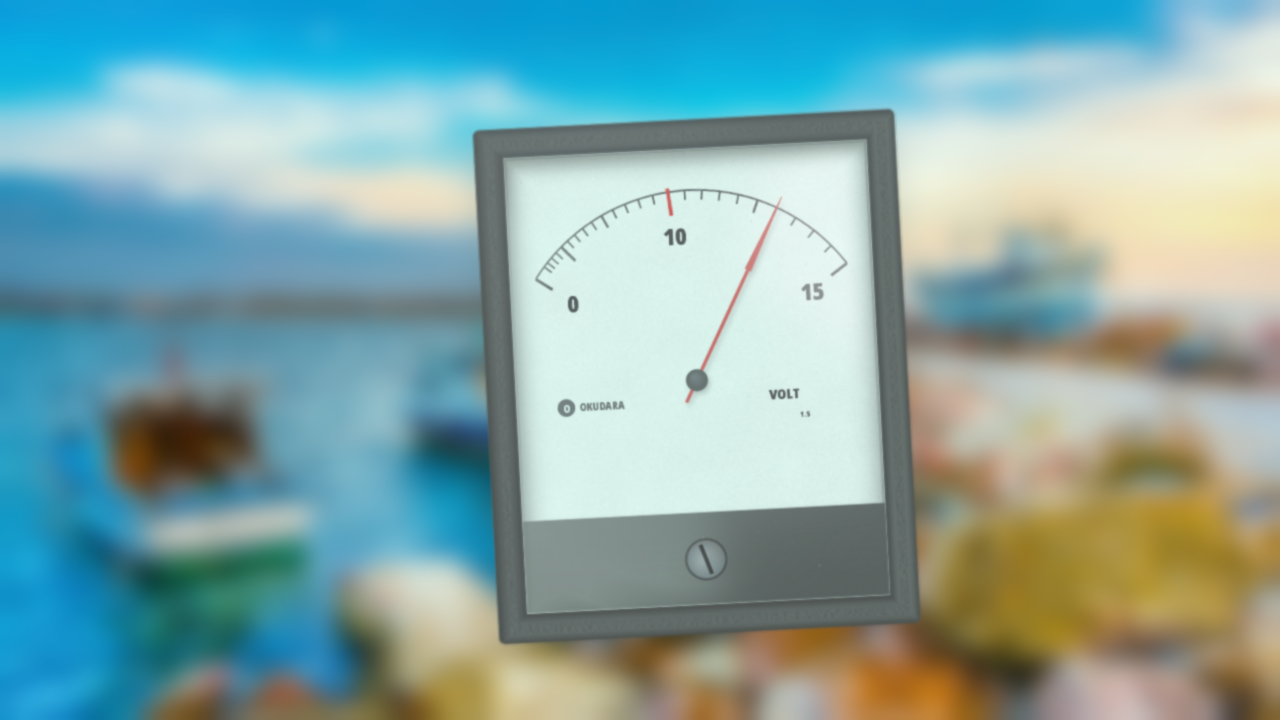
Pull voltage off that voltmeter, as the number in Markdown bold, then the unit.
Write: **13** V
